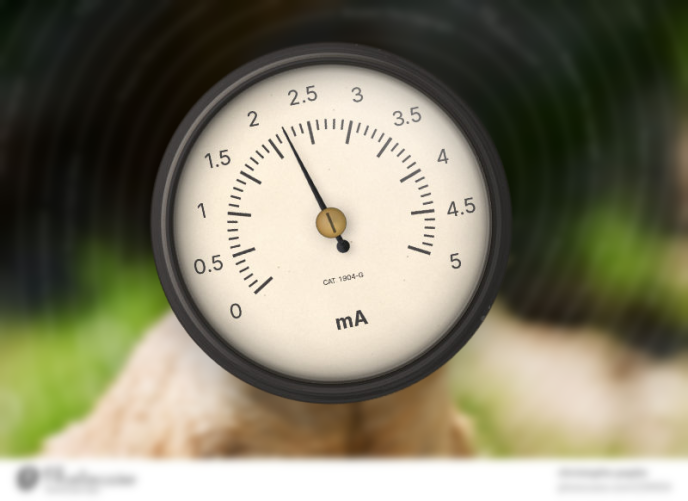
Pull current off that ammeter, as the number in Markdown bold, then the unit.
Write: **2.2** mA
